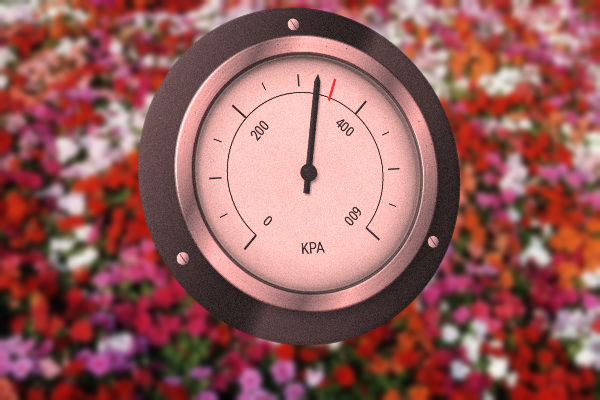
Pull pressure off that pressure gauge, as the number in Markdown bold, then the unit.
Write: **325** kPa
